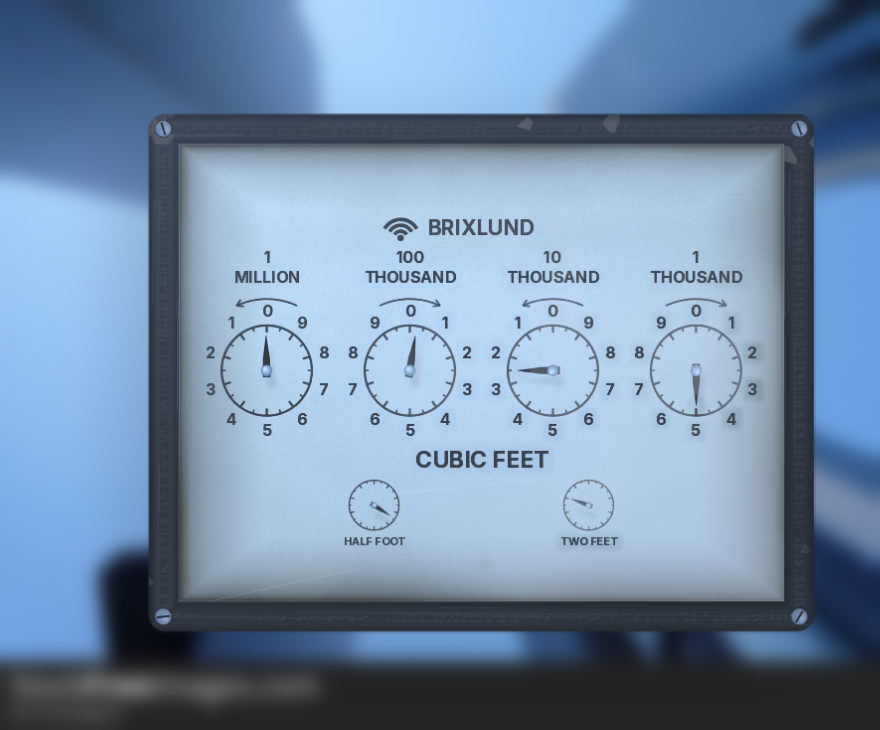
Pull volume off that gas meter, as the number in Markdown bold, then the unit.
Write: **2500** ft³
